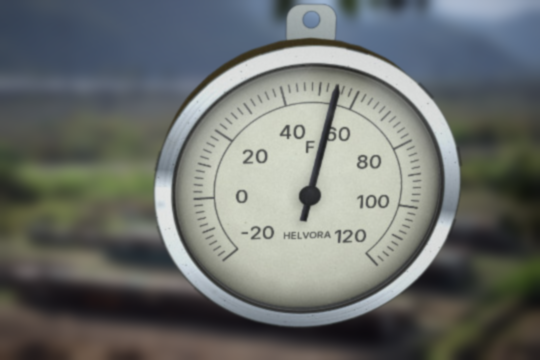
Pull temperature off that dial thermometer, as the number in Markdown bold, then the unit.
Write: **54** °F
